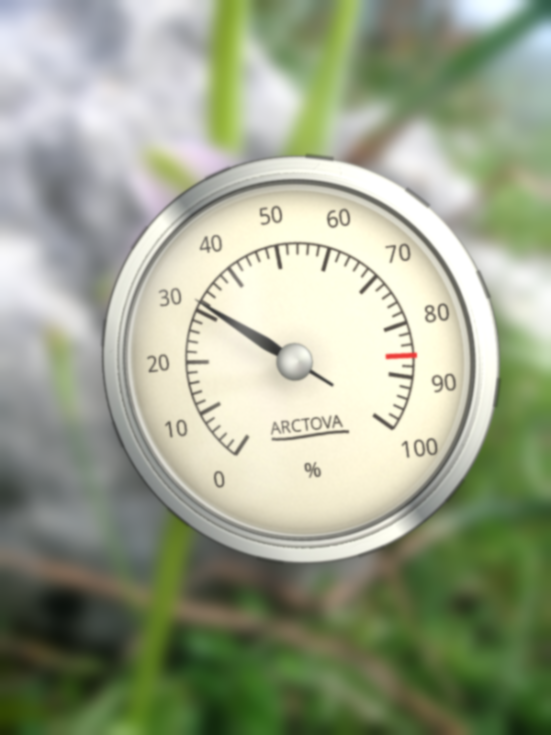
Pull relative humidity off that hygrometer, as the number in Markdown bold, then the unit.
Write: **32** %
